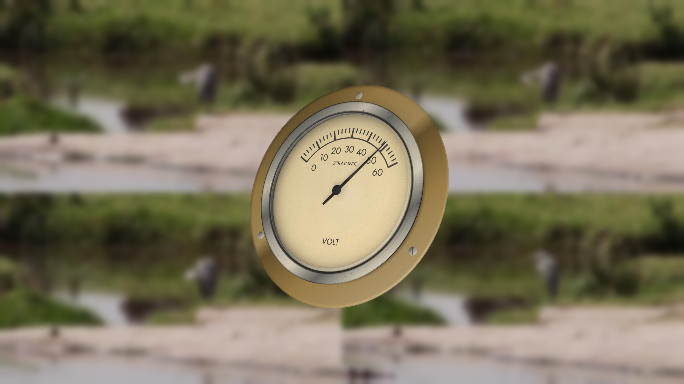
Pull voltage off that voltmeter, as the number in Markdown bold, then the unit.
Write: **50** V
